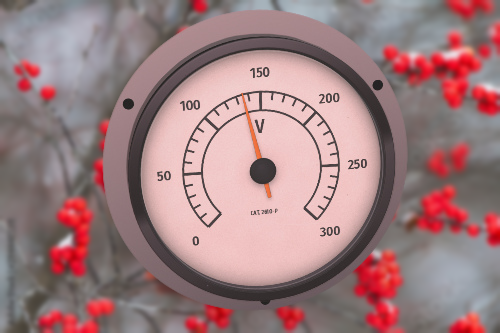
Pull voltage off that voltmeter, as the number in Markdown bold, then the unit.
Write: **135** V
